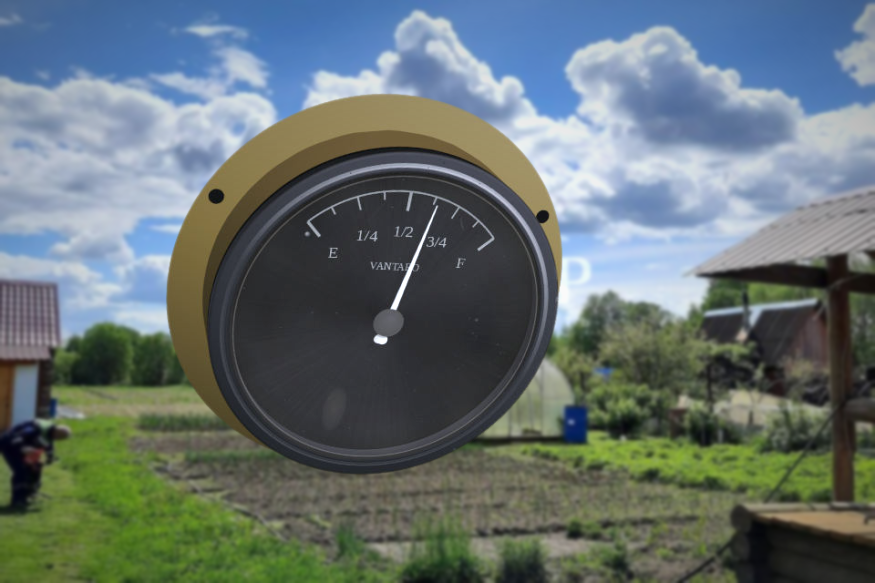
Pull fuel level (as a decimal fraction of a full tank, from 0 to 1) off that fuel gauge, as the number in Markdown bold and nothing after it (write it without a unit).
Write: **0.625**
